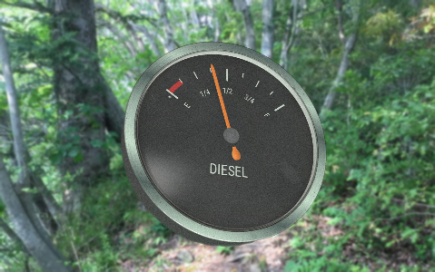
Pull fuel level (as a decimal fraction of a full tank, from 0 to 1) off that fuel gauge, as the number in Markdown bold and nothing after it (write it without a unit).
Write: **0.375**
